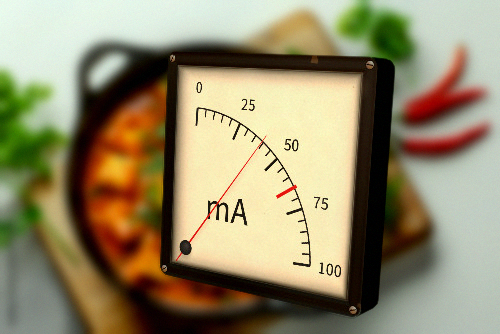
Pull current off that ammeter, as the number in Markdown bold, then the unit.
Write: **40** mA
